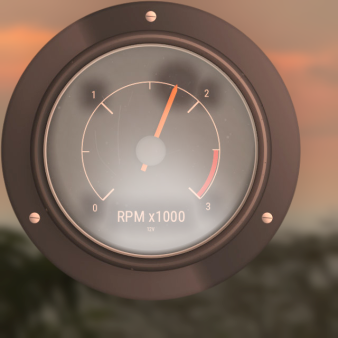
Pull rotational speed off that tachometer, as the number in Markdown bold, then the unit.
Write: **1750** rpm
